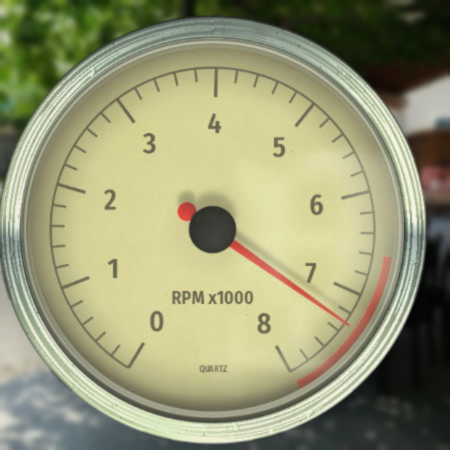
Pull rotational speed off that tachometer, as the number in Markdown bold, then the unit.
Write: **7300** rpm
